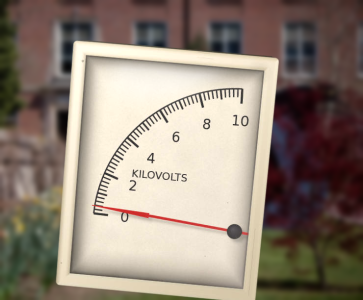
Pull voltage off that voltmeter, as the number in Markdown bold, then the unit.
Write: **0.4** kV
